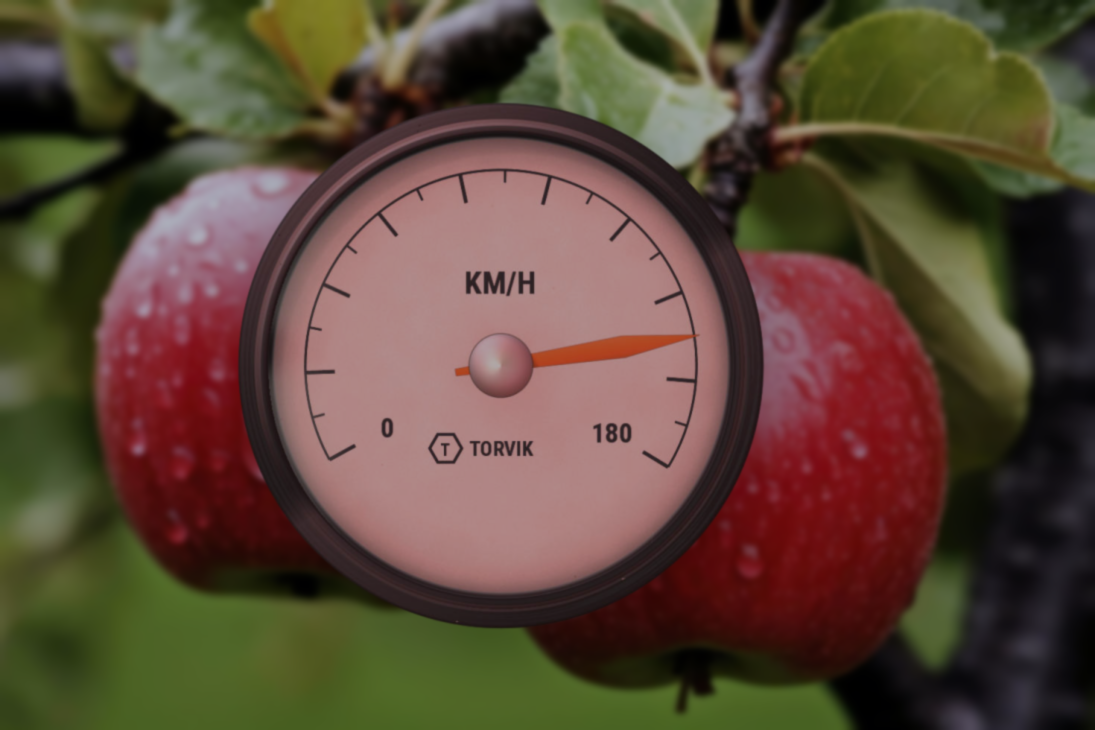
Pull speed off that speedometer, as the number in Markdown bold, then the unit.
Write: **150** km/h
